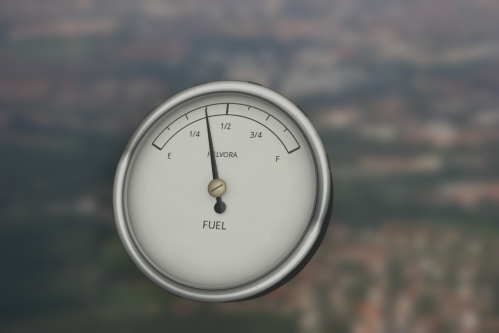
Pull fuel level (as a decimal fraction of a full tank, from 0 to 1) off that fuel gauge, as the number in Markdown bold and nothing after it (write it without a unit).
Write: **0.375**
